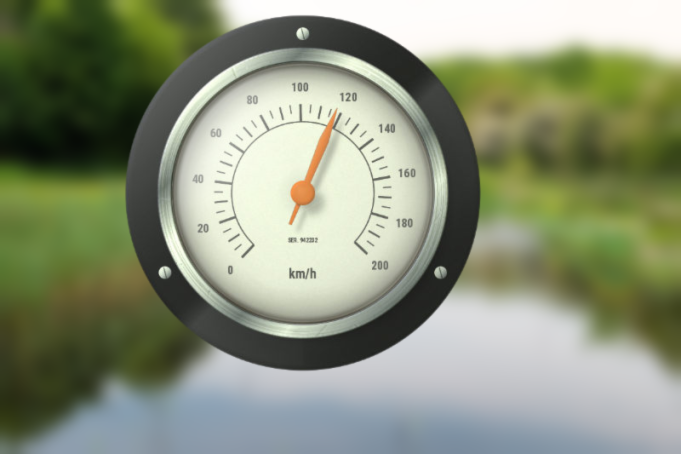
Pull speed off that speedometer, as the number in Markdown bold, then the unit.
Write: **117.5** km/h
